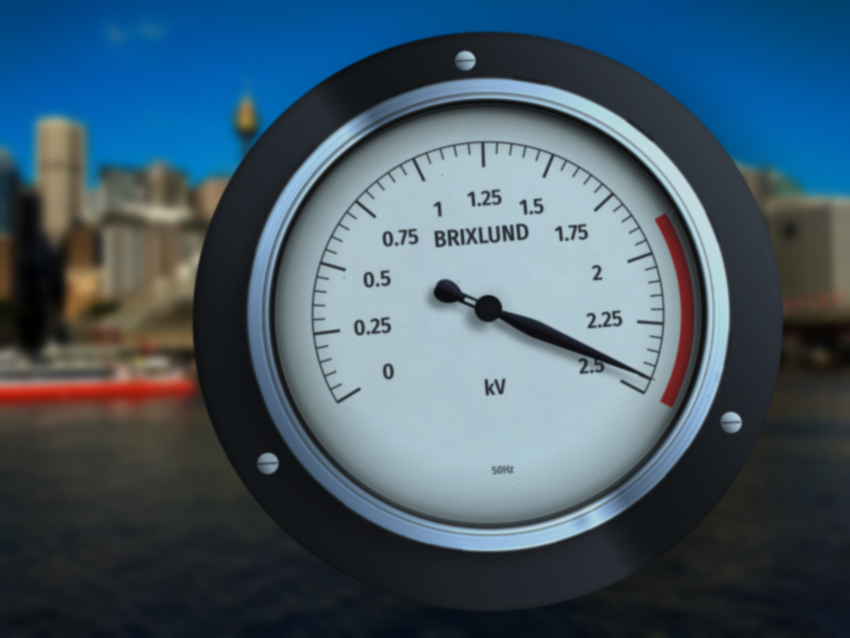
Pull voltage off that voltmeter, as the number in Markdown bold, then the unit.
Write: **2.45** kV
